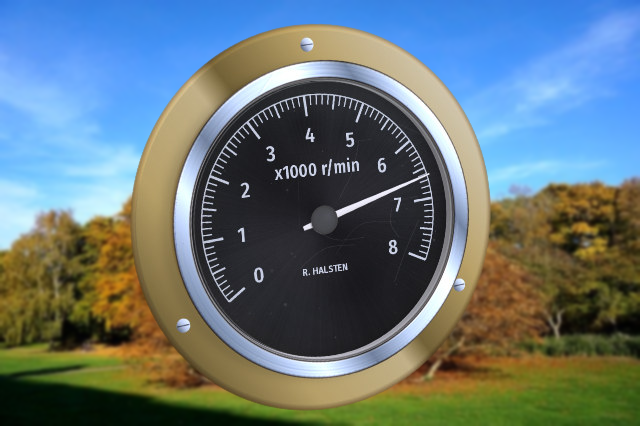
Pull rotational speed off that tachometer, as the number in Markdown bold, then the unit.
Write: **6600** rpm
